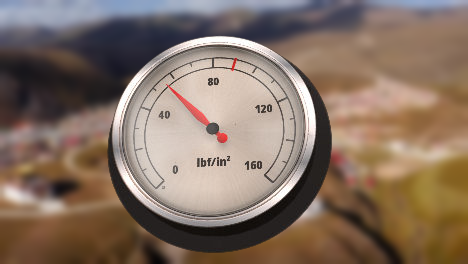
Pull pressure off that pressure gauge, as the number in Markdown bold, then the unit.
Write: **55** psi
